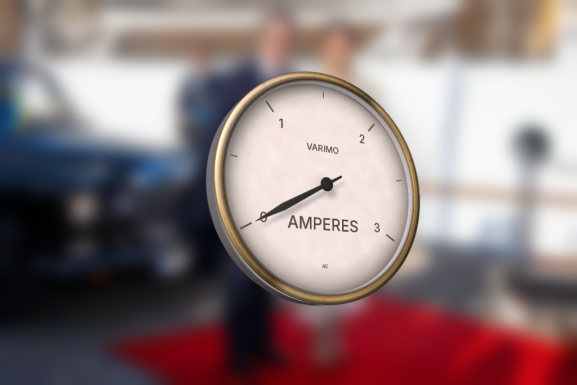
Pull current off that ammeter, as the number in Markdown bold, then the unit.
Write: **0** A
